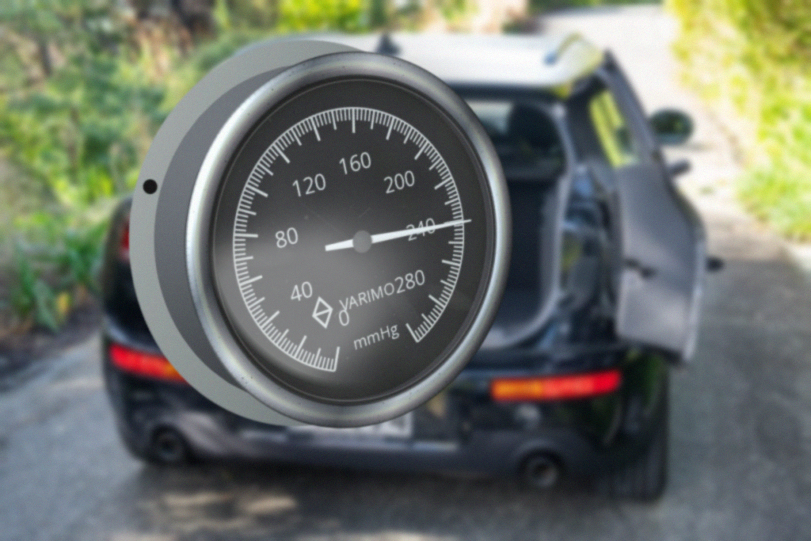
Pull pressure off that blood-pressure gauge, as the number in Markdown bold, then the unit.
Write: **240** mmHg
